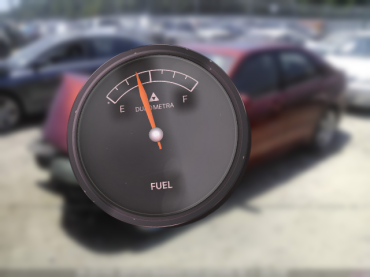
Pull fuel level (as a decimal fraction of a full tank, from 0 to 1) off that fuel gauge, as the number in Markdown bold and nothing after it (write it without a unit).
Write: **0.375**
